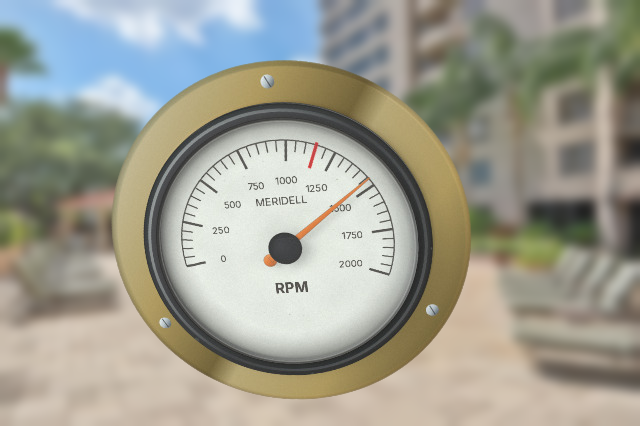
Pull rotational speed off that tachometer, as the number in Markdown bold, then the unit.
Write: **1450** rpm
